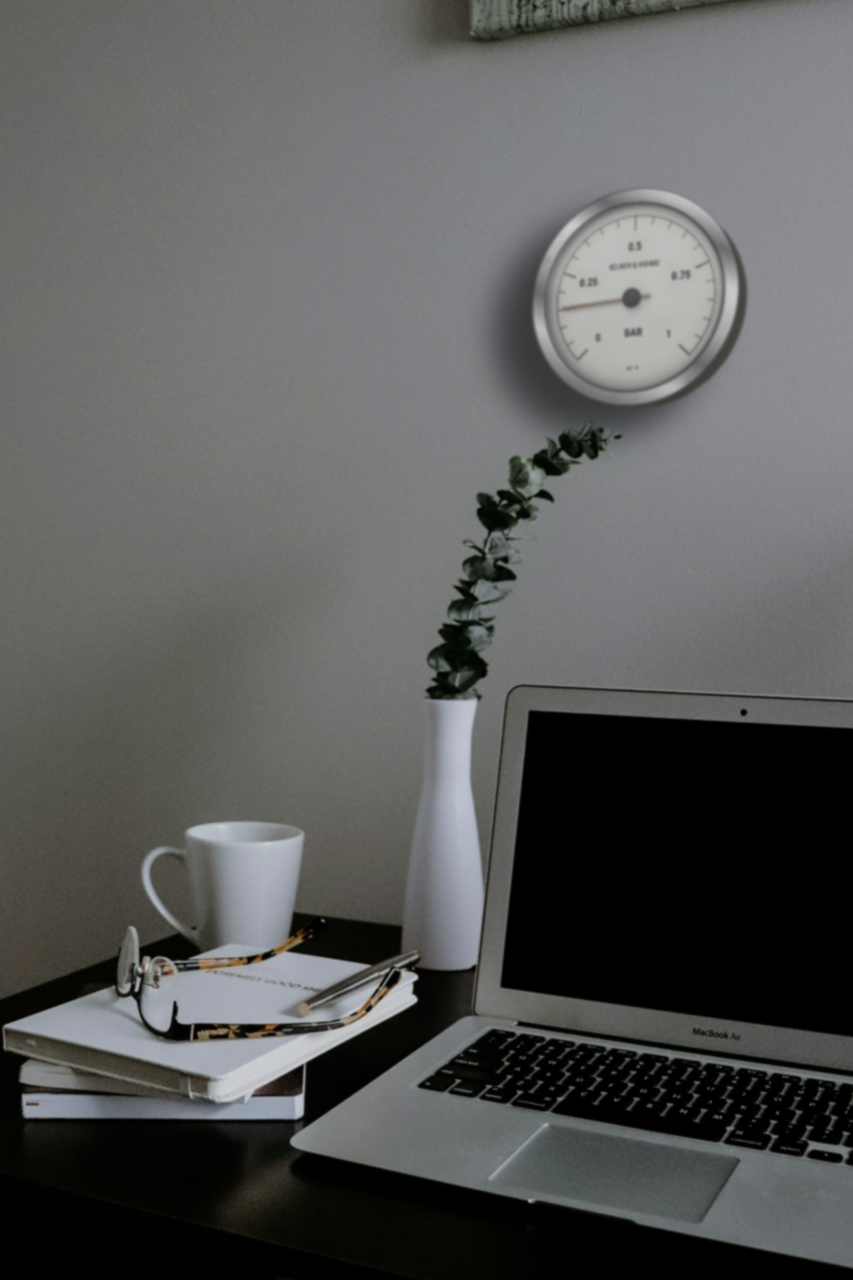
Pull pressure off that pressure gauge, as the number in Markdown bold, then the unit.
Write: **0.15** bar
